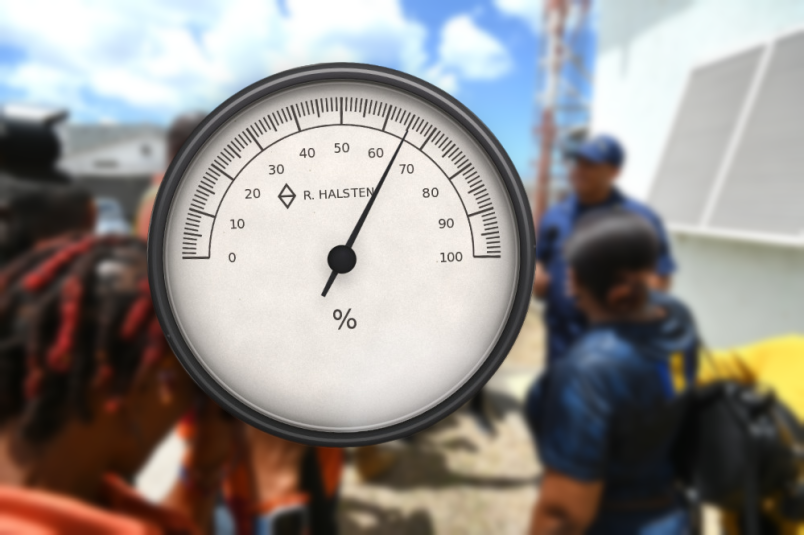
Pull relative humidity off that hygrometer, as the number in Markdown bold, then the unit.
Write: **65** %
